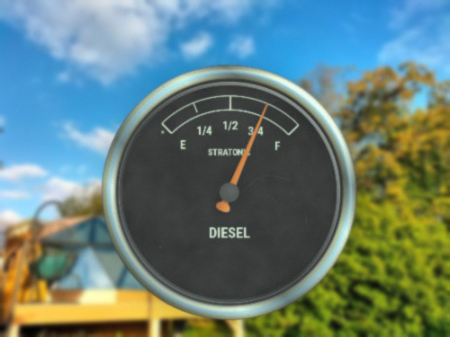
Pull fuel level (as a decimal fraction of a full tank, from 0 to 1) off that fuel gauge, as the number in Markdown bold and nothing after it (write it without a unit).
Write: **0.75**
